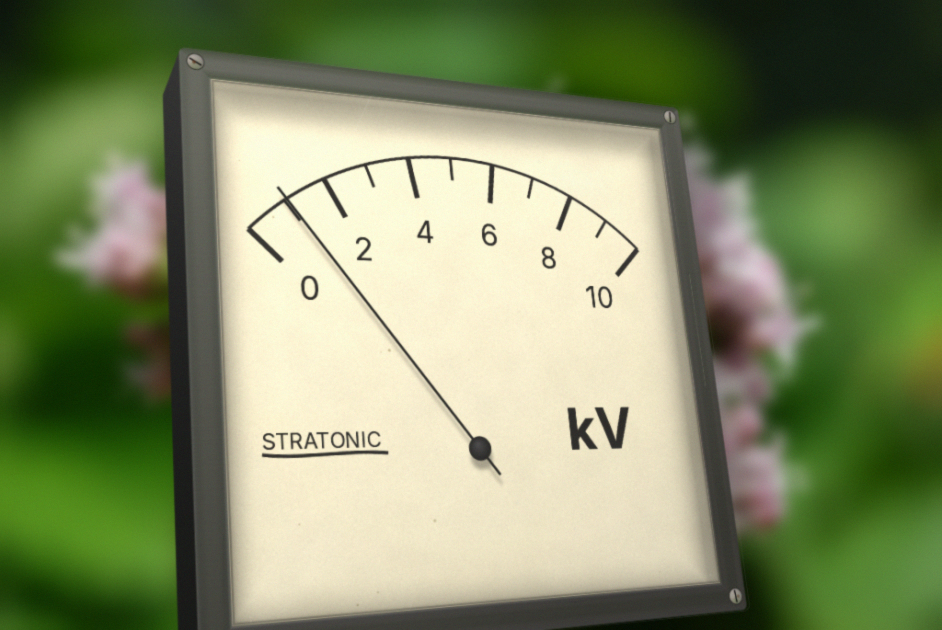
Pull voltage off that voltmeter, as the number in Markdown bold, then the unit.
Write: **1** kV
